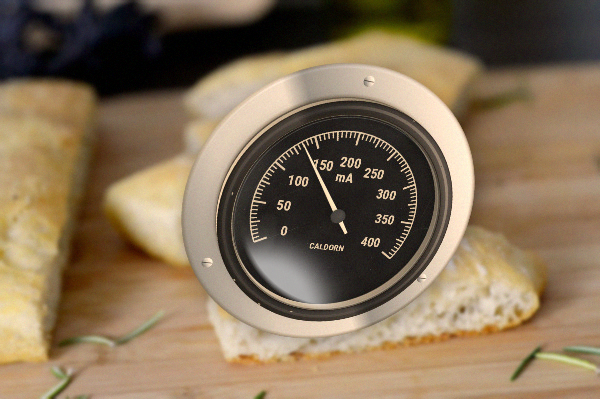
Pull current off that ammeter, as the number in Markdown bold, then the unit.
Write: **135** mA
